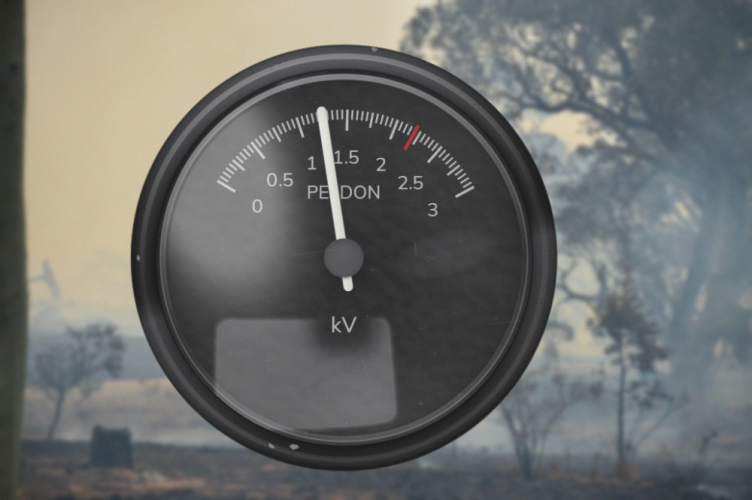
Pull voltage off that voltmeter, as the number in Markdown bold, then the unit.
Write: **1.25** kV
